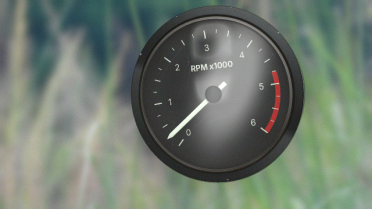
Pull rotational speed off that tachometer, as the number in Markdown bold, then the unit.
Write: **250** rpm
